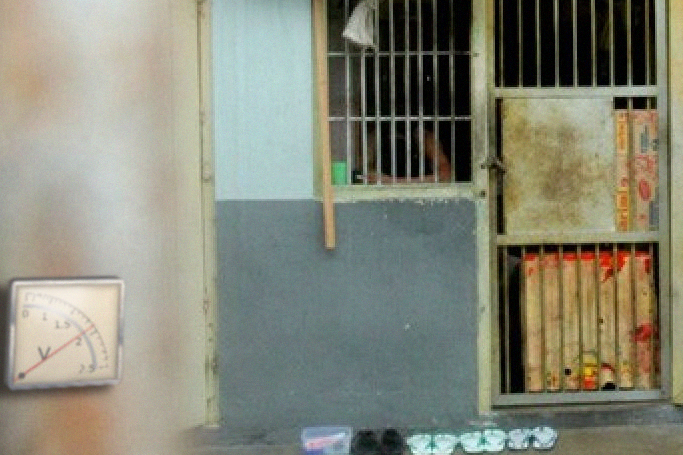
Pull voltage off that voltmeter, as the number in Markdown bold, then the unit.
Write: **1.9** V
